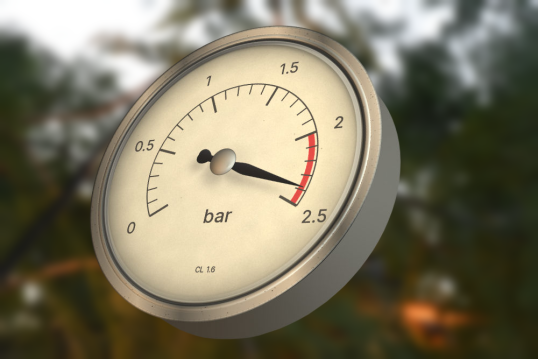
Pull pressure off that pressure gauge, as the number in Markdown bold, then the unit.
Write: **2.4** bar
